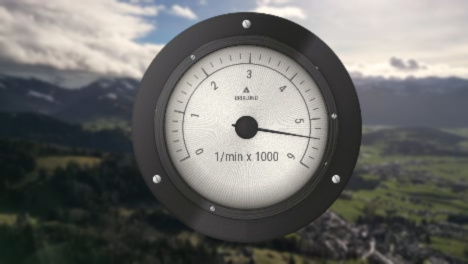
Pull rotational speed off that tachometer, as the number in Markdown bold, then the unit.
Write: **5400** rpm
